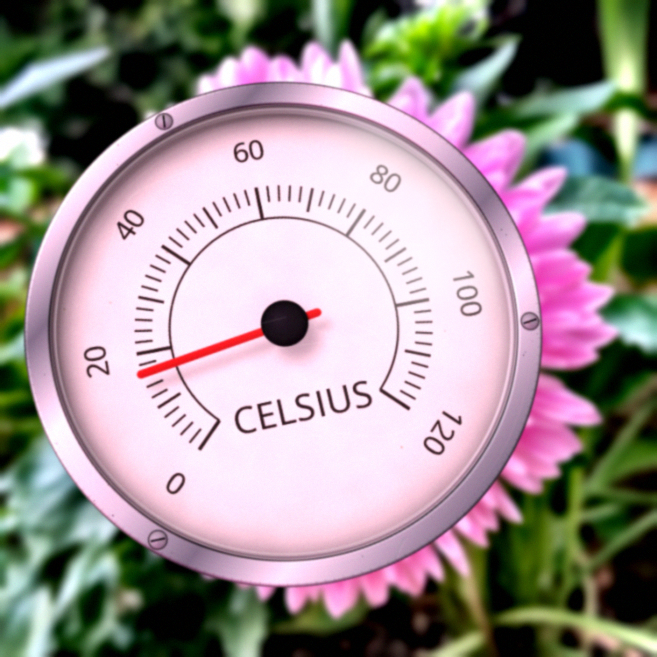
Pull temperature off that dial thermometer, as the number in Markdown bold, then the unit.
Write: **16** °C
